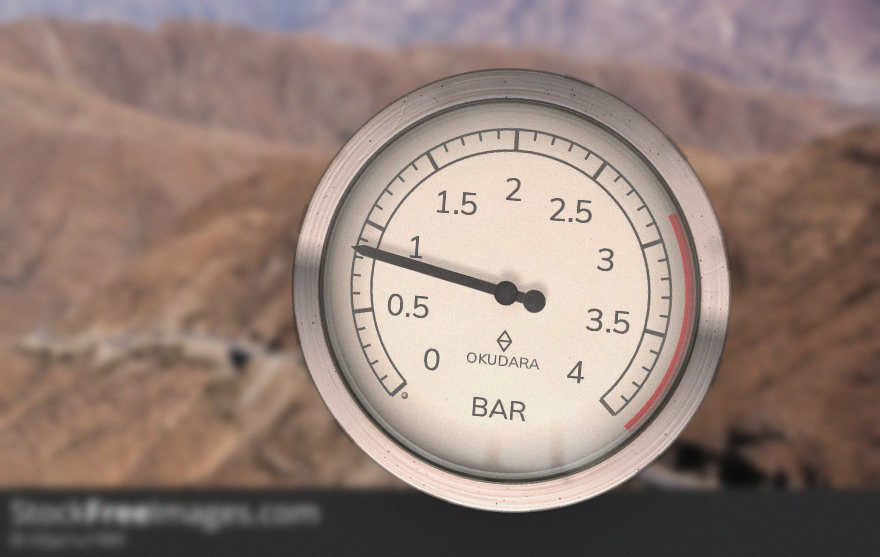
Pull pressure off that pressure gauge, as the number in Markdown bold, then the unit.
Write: **0.85** bar
